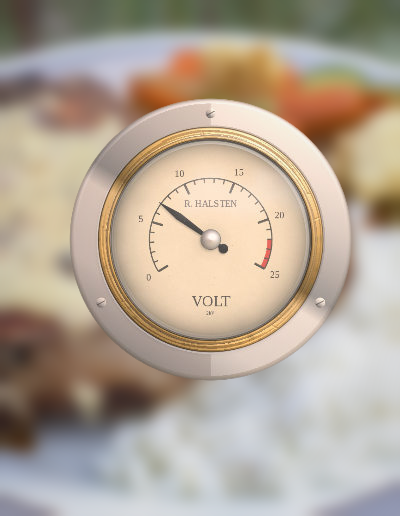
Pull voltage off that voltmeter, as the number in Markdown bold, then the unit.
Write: **7** V
